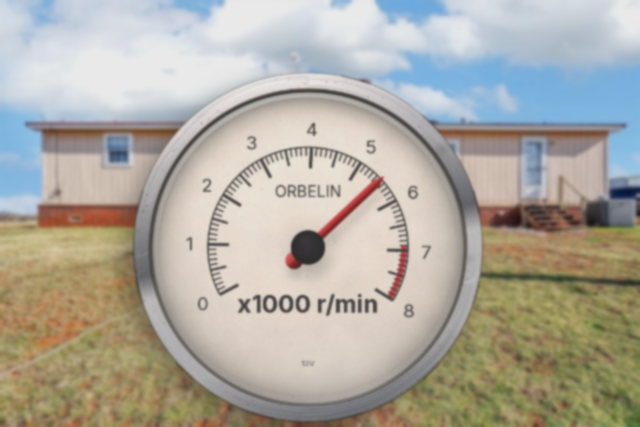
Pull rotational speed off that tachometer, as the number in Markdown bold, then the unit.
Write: **5500** rpm
